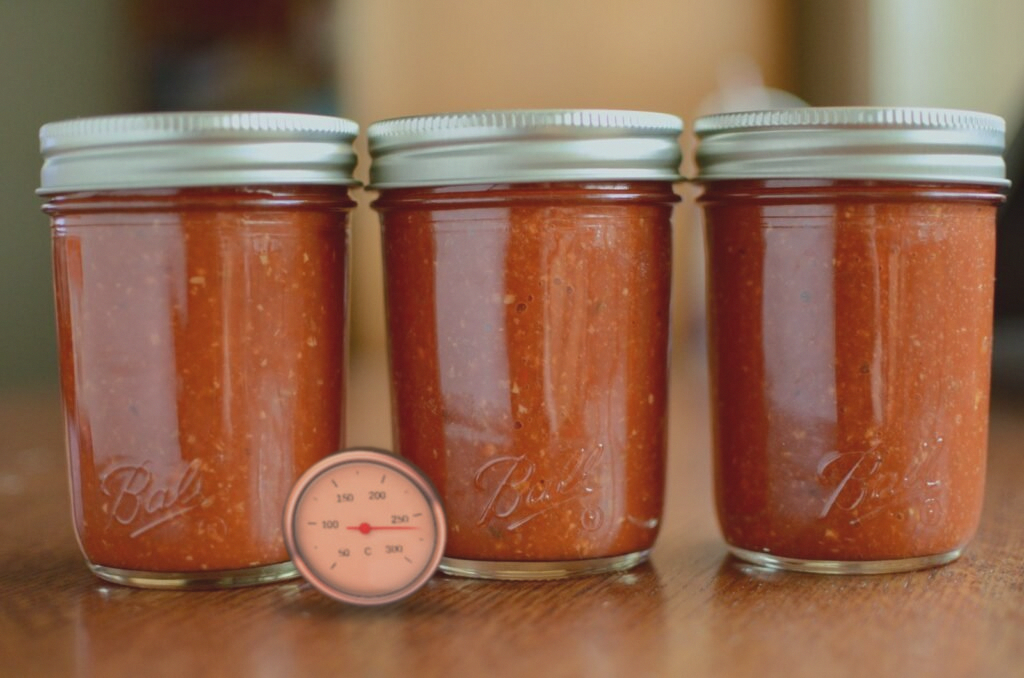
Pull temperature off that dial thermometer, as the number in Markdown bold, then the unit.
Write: **262.5** °C
